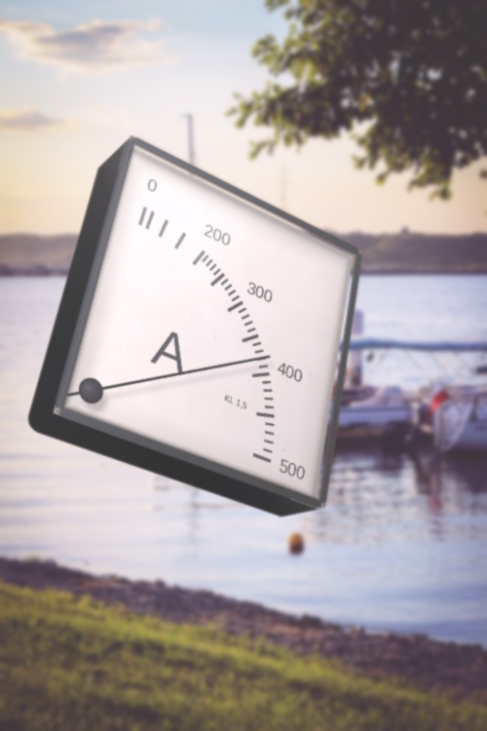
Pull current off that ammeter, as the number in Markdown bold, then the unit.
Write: **380** A
